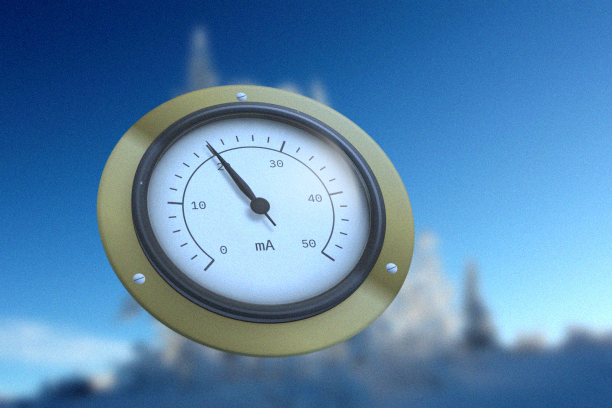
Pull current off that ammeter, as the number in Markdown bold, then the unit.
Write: **20** mA
